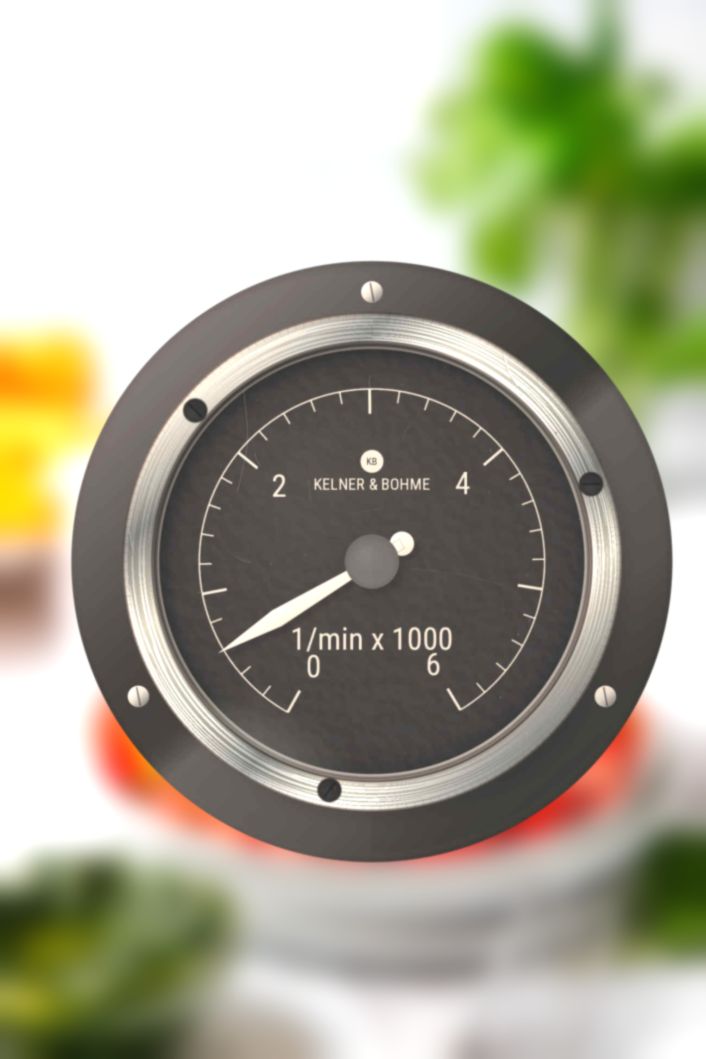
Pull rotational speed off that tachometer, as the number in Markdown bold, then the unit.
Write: **600** rpm
